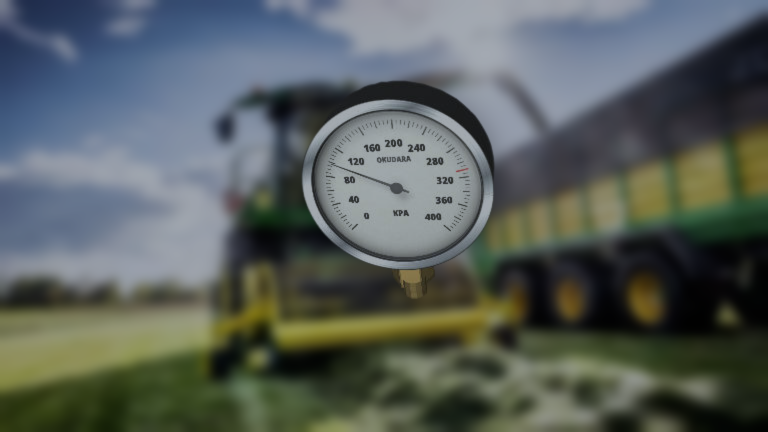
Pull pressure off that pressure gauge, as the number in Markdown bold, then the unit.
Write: **100** kPa
